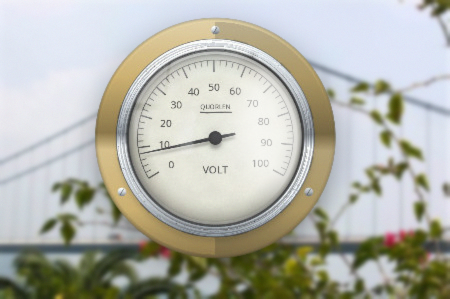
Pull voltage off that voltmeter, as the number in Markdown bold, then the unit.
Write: **8** V
